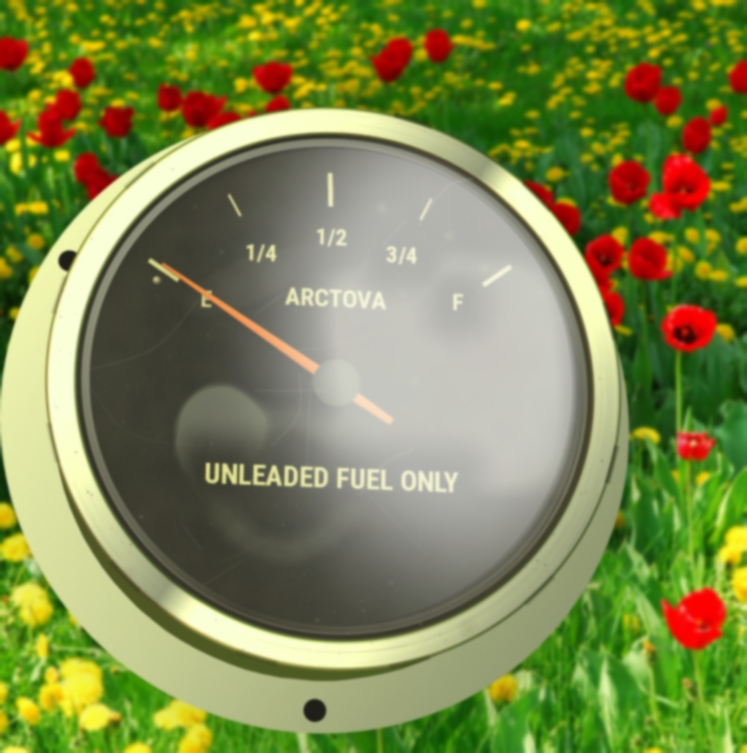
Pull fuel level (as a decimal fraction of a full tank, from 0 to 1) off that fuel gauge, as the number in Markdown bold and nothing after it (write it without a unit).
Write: **0**
